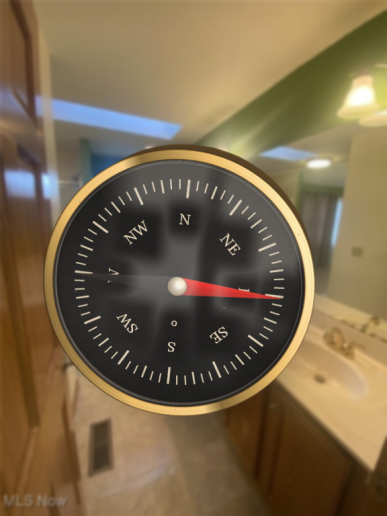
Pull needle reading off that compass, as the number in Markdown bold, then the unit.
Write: **90** °
